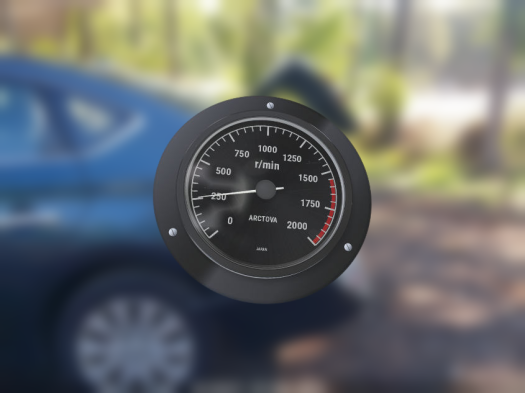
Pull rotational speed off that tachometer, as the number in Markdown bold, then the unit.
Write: **250** rpm
